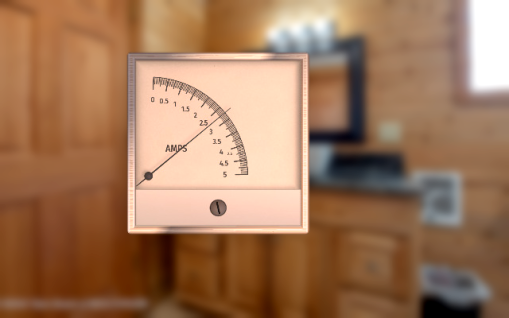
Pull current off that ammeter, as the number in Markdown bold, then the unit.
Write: **2.75** A
